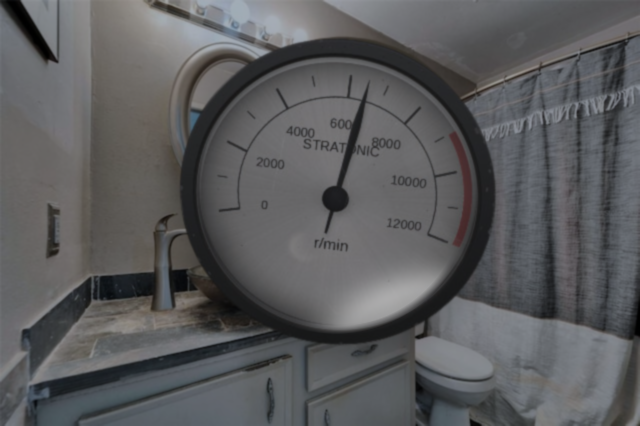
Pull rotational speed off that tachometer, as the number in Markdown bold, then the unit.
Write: **6500** rpm
